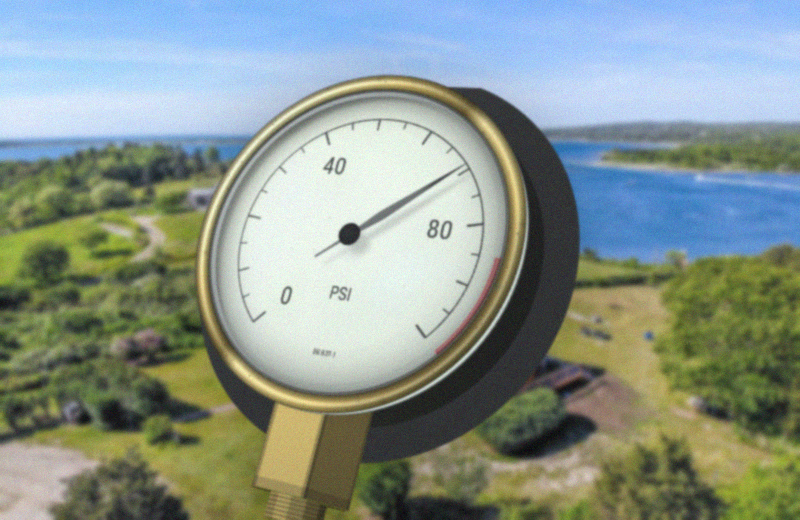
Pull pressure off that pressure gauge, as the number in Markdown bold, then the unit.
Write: **70** psi
